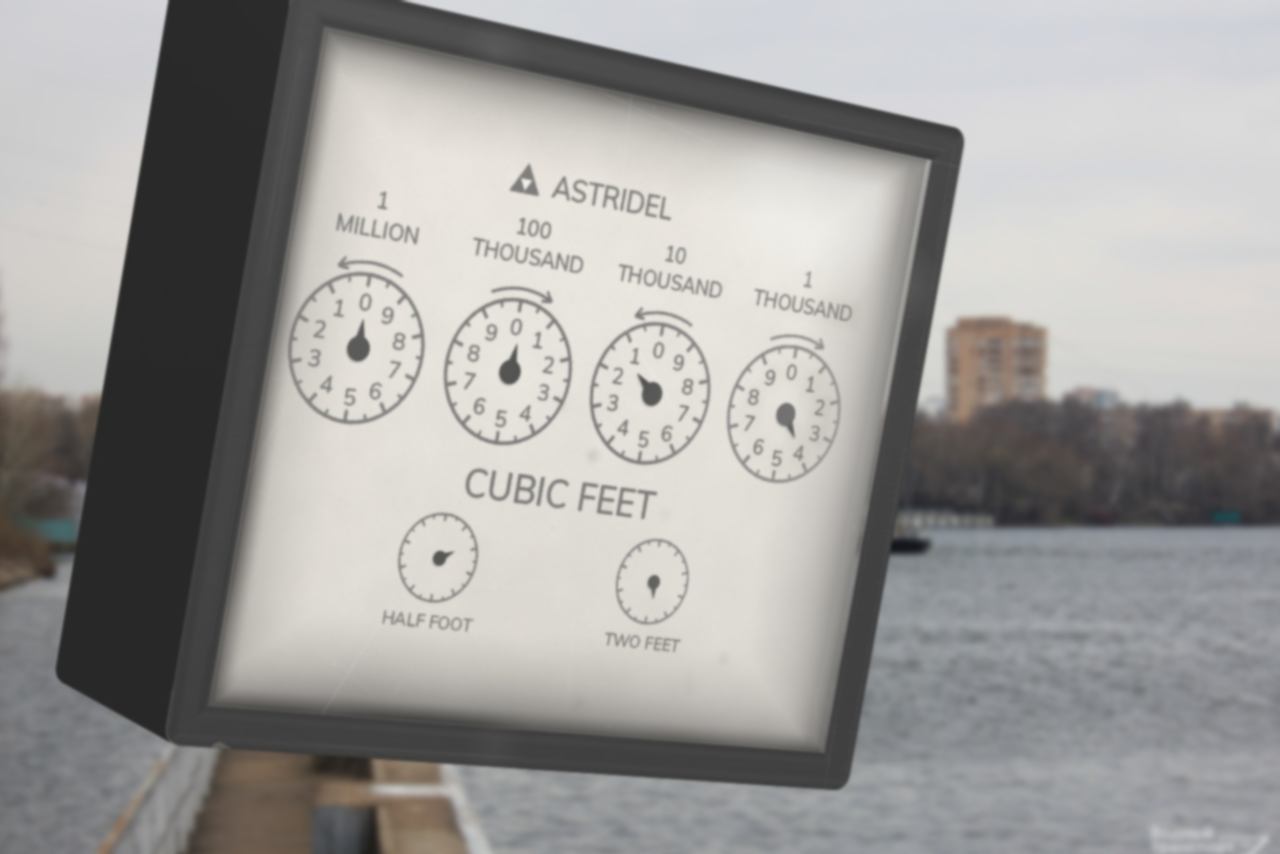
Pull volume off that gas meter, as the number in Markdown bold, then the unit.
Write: **1400** ft³
